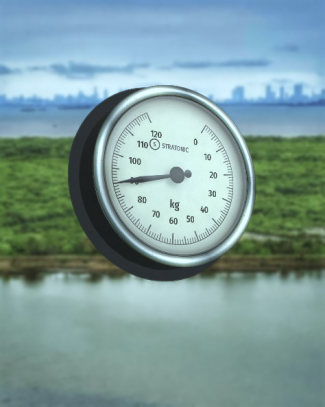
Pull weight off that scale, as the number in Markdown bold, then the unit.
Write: **90** kg
